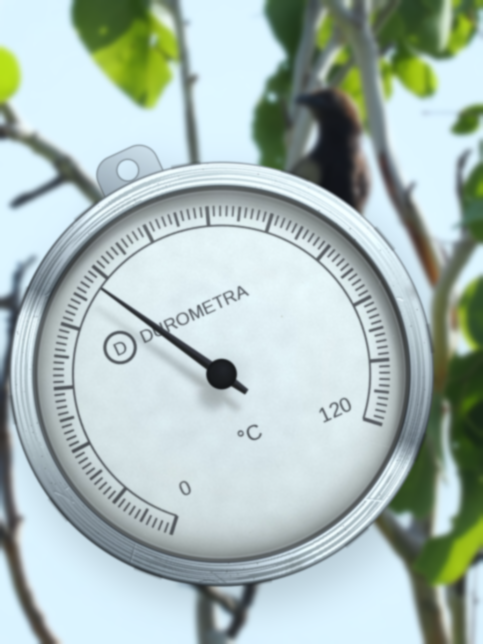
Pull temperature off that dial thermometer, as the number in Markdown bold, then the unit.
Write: **48** °C
